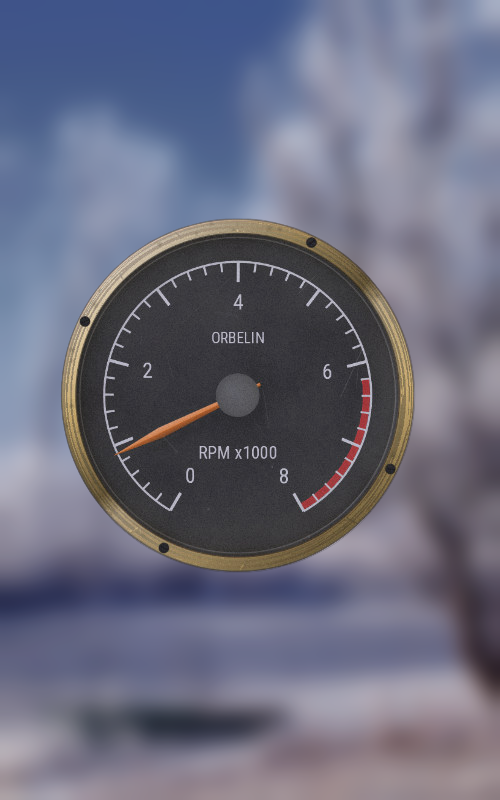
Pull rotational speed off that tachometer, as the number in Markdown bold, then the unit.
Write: **900** rpm
